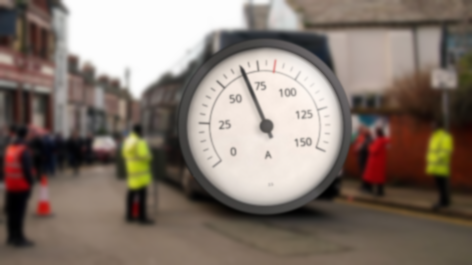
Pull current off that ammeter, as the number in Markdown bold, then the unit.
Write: **65** A
